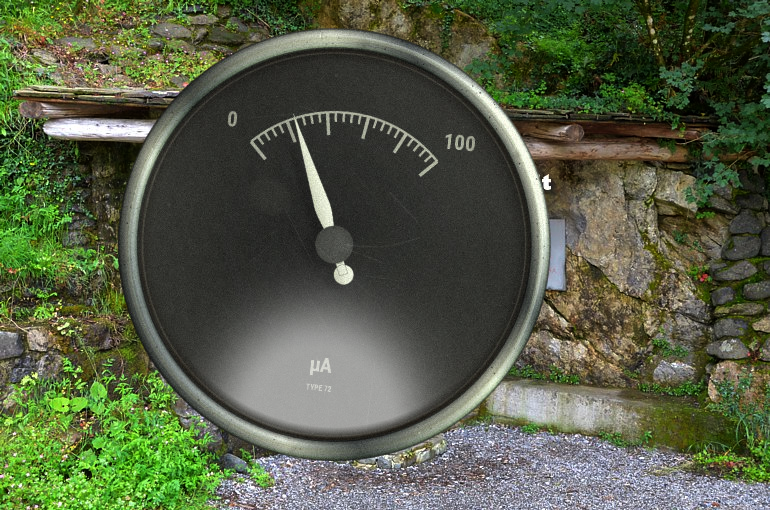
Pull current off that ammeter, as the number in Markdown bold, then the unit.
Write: **24** µA
